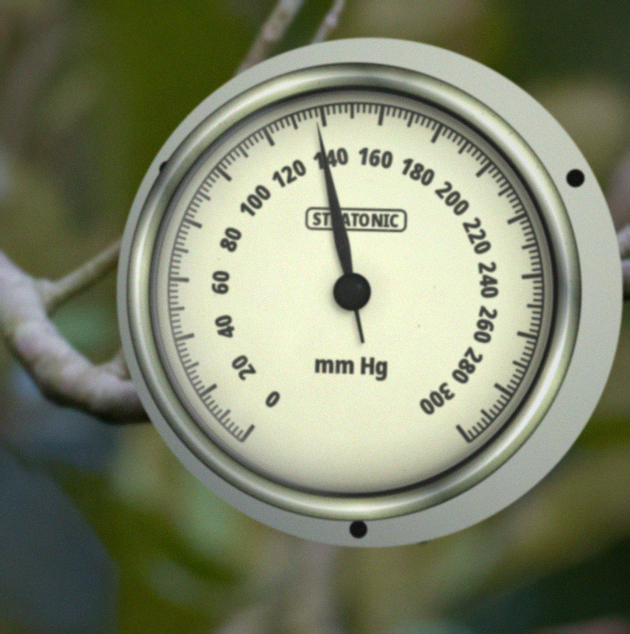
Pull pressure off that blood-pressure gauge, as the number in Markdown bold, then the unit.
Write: **138** mmHg
